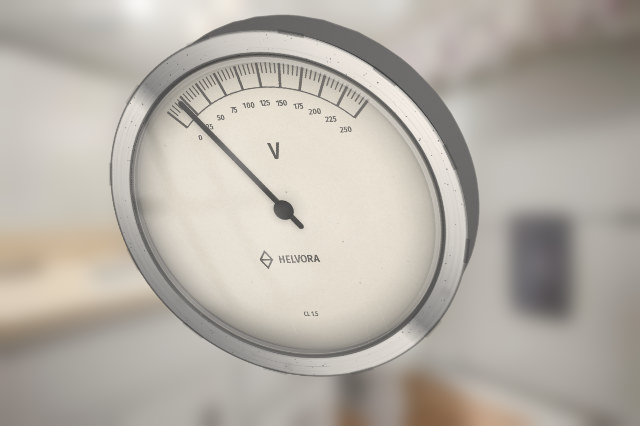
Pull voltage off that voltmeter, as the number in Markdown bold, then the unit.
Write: **25** V
